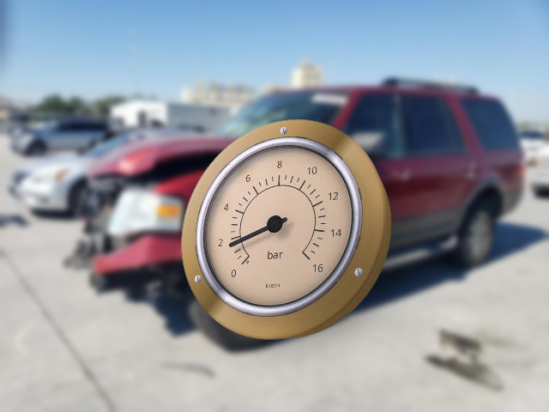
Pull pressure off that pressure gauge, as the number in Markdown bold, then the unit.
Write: **1.5** bar
